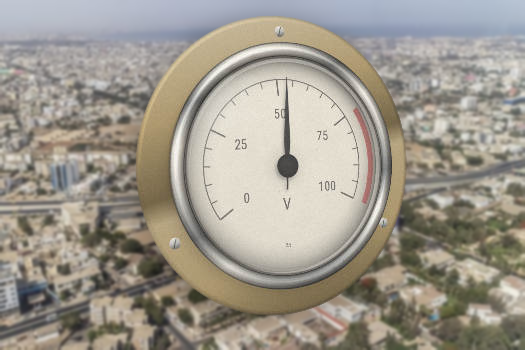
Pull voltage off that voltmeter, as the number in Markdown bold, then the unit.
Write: **52.5** V
